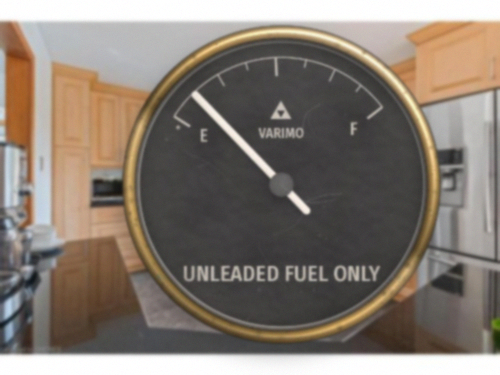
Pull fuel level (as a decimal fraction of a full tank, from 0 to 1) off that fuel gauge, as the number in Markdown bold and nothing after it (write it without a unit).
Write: **0.125**
